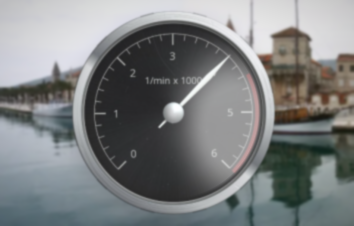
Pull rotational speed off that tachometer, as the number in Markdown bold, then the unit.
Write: **4000** rpm
